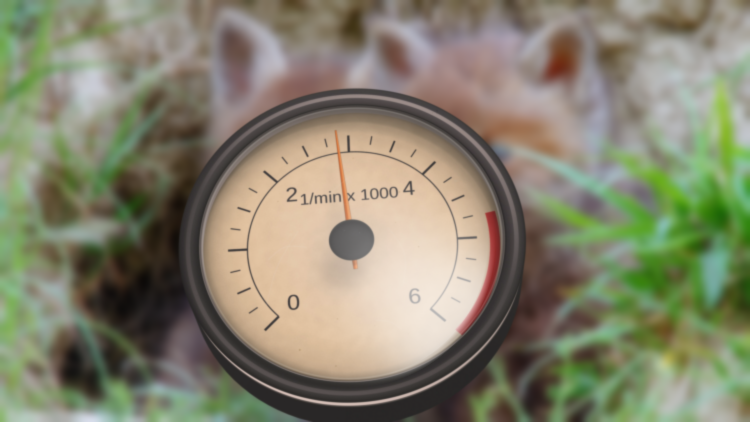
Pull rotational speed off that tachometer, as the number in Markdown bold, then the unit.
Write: **2875** rpm
